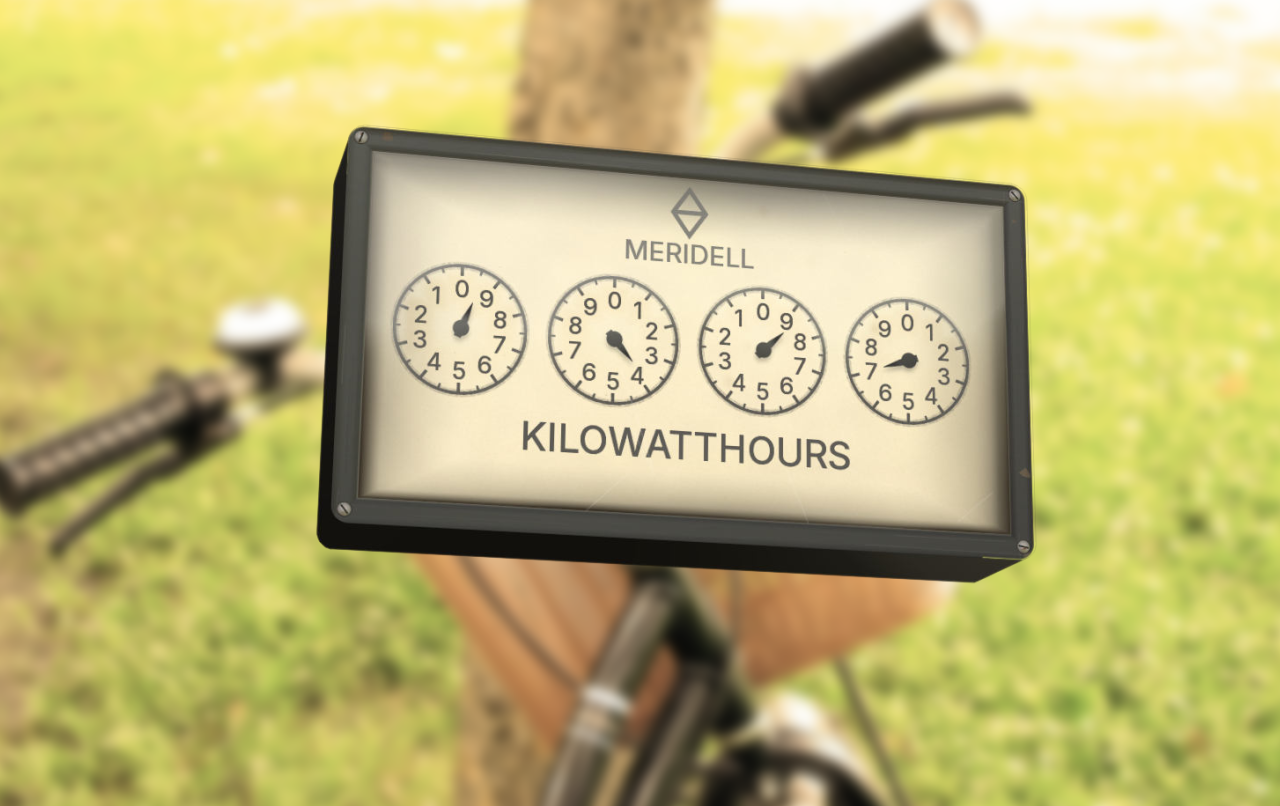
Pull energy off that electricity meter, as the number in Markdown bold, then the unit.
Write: **9387** kWh
